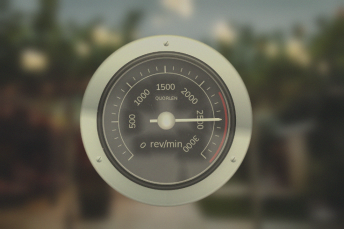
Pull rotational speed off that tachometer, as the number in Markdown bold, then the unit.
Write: **2500** rpm
